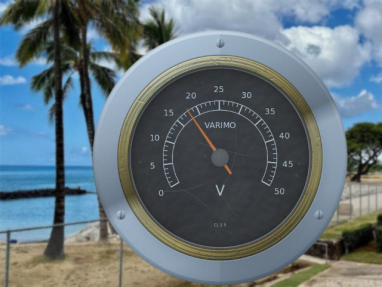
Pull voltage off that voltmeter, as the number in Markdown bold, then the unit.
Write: **18** V
